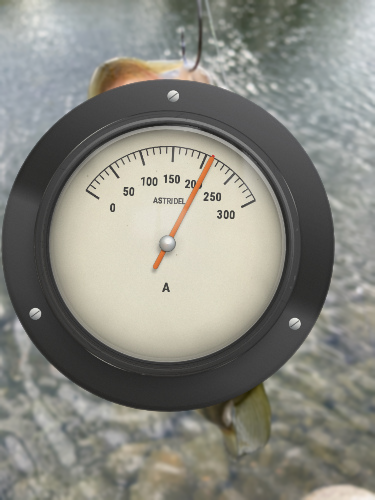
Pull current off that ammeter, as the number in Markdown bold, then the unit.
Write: **210** A
